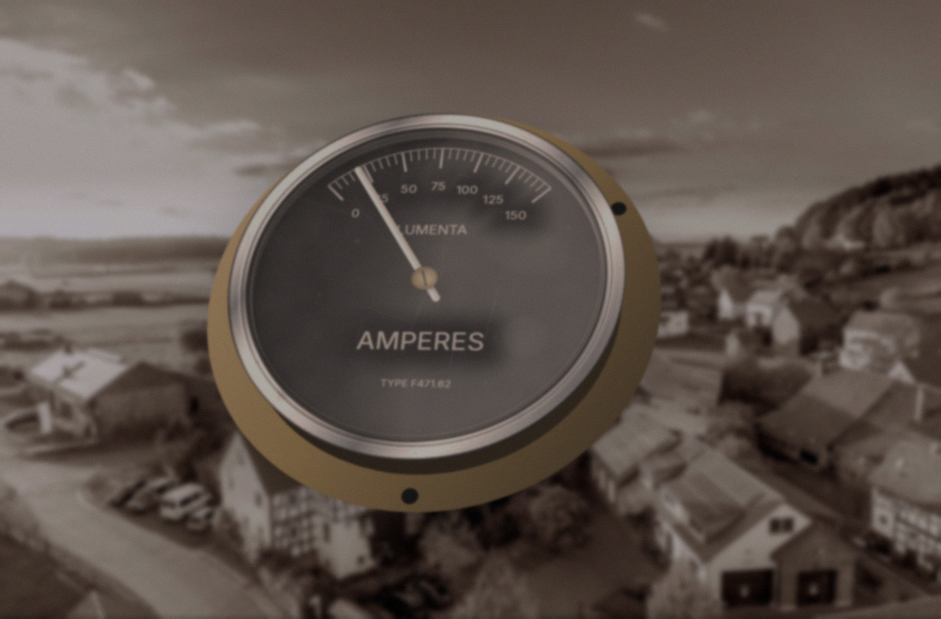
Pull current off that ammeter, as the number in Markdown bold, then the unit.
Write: **20** A
